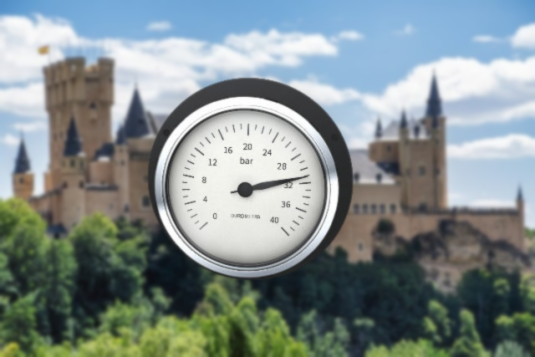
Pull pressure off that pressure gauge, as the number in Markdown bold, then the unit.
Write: **31** bar
